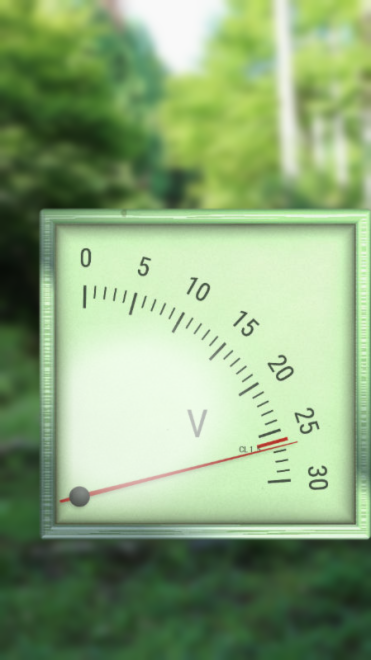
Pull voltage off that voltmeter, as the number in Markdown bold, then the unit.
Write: **26.5** V
